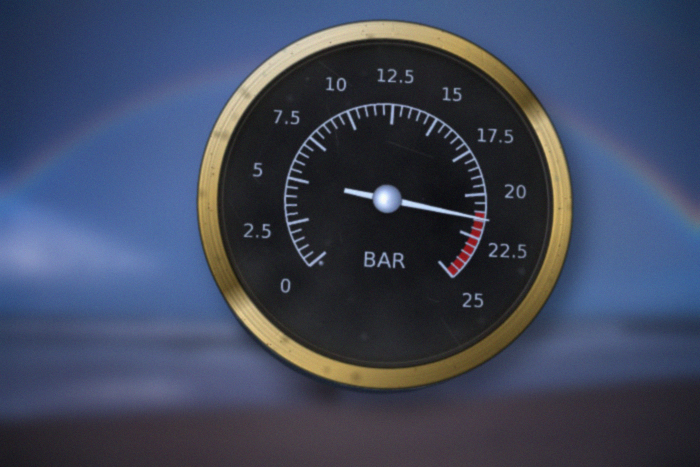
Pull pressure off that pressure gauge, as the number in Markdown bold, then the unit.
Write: **21.5** bar
